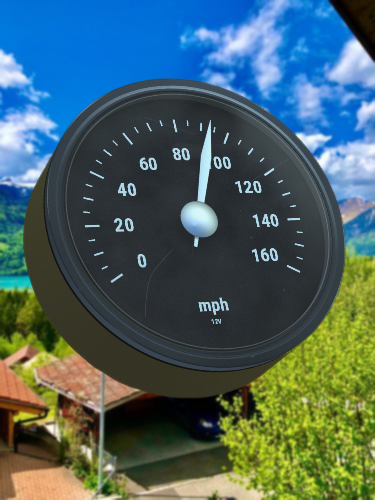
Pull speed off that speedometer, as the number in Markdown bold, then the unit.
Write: **92.5** mph
